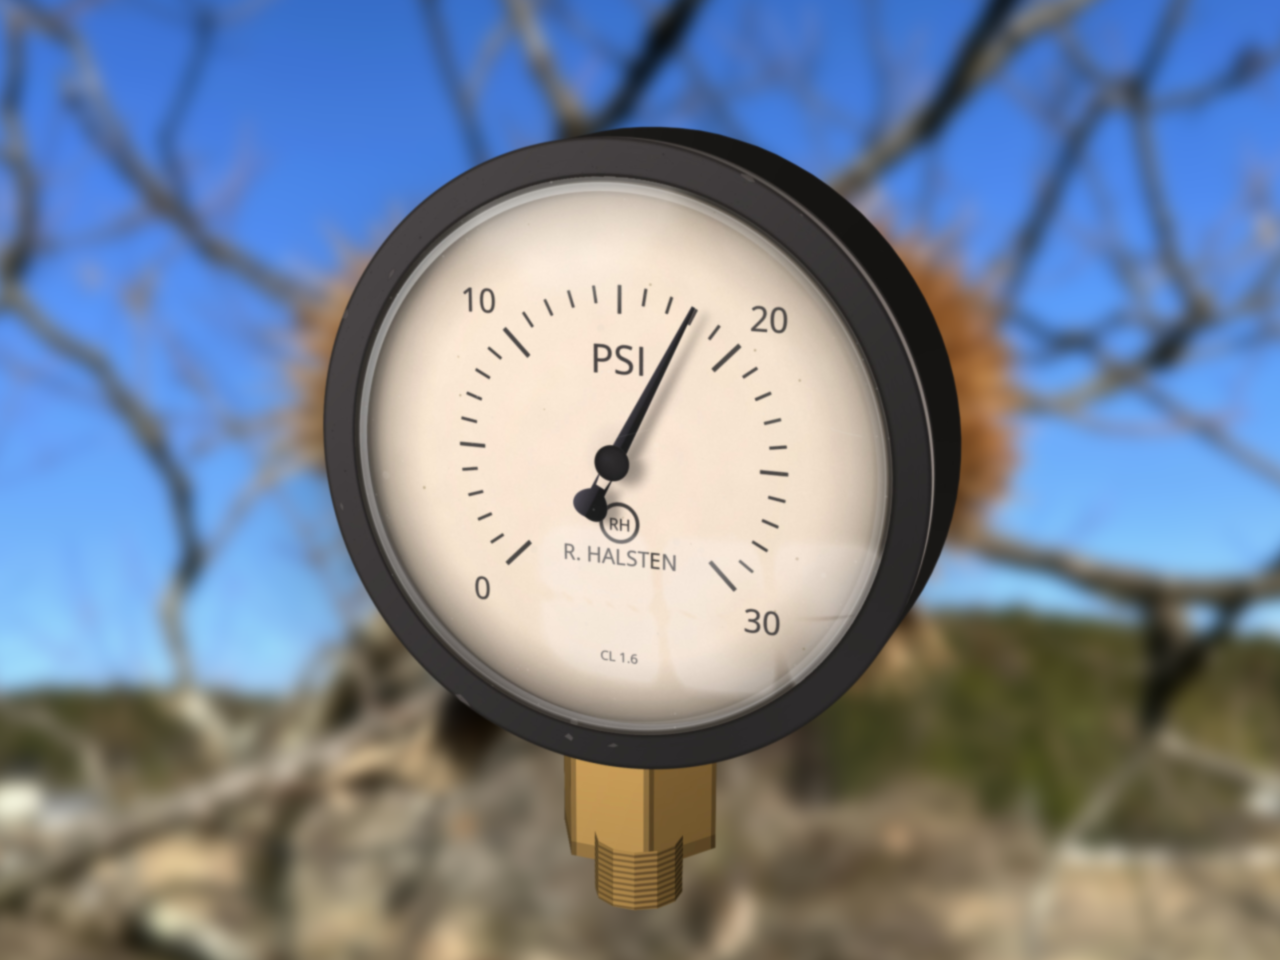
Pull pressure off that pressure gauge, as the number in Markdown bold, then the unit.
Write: **18** psi
